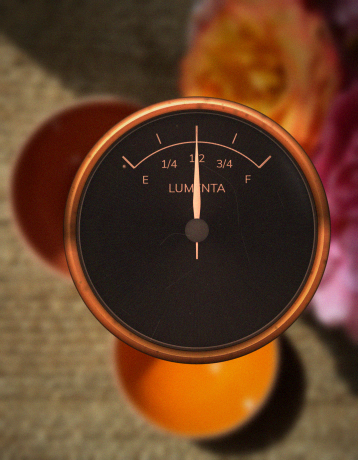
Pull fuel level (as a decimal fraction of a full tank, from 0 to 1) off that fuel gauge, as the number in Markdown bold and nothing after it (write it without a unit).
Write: **0.5**
